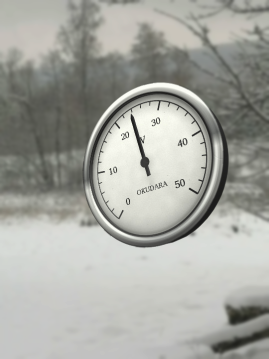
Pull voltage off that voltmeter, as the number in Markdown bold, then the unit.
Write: **24** V
